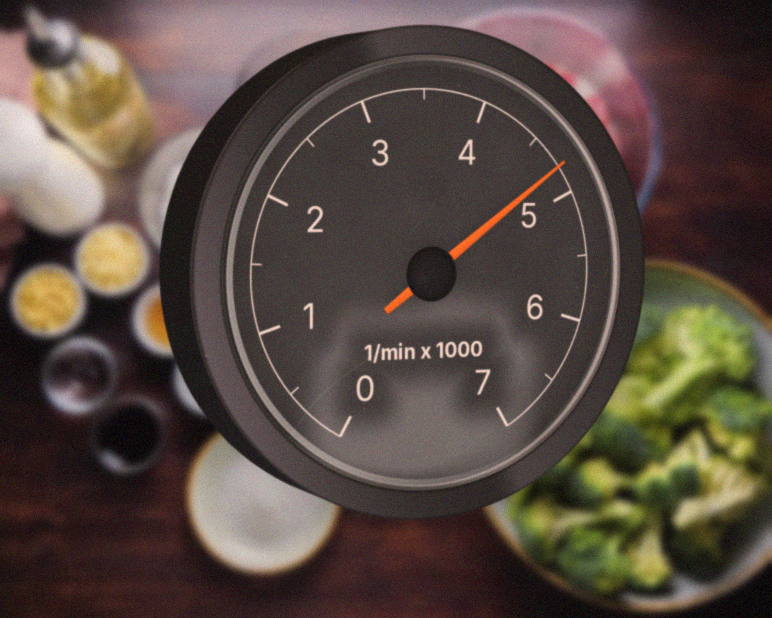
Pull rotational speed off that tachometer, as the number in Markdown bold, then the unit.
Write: **4750** rpm
